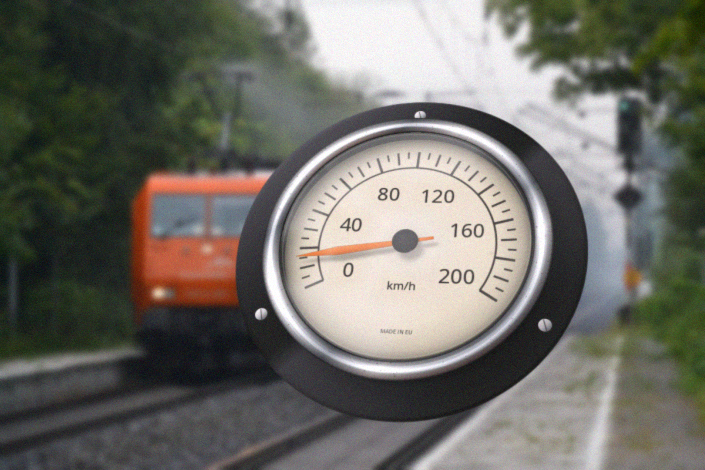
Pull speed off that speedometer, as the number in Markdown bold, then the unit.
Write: **15** km/h
